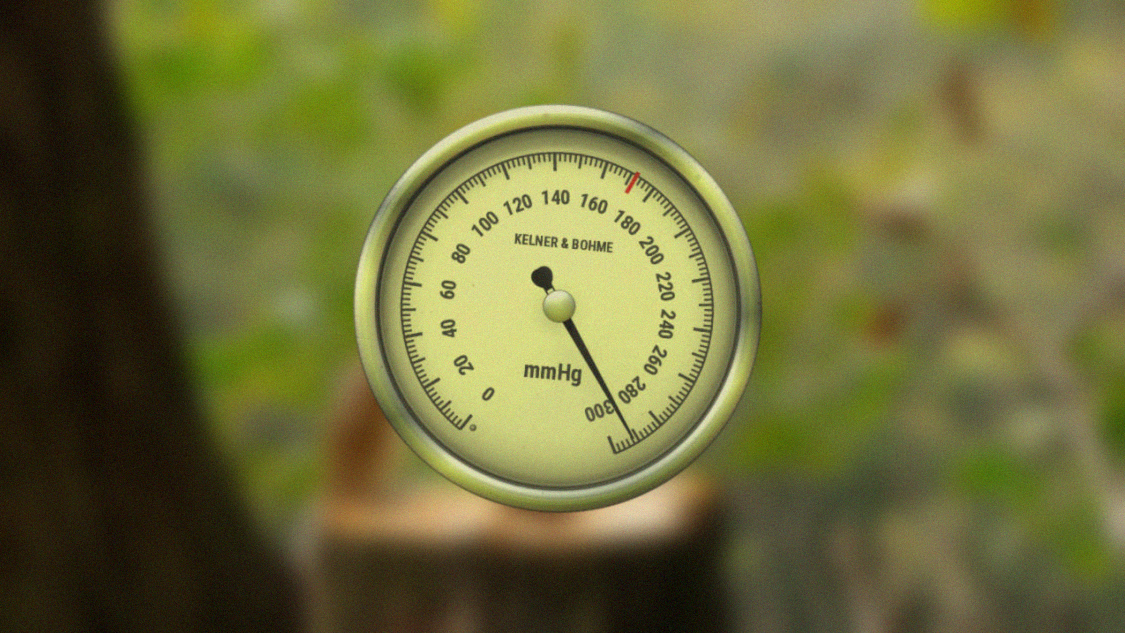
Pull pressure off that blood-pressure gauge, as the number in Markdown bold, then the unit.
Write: **292** mmHg
